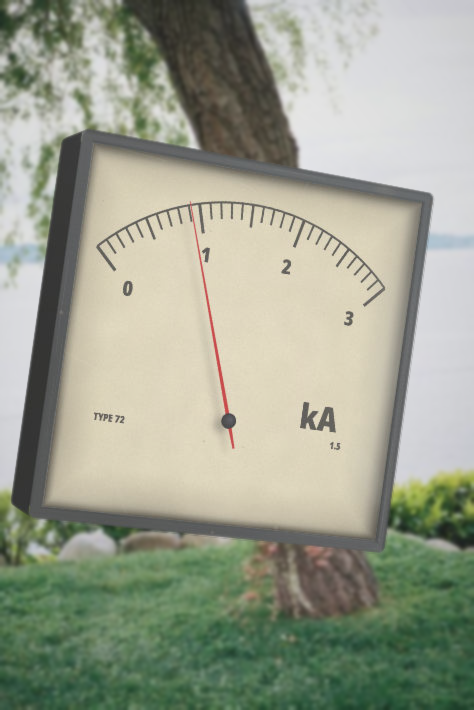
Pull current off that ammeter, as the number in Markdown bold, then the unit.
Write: **0.9** kA
